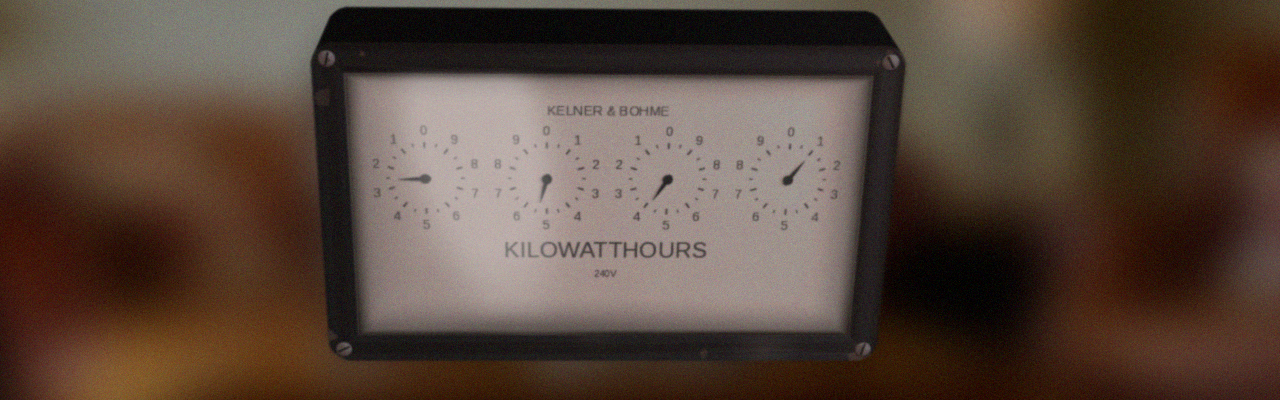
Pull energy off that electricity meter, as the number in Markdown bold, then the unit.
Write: **2541** kWh
